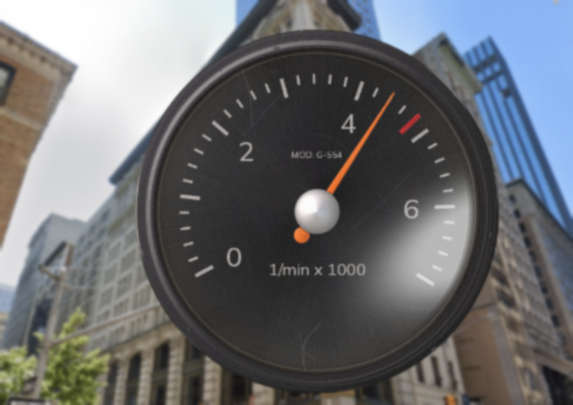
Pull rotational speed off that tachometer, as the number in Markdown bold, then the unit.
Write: **4400** rpm
